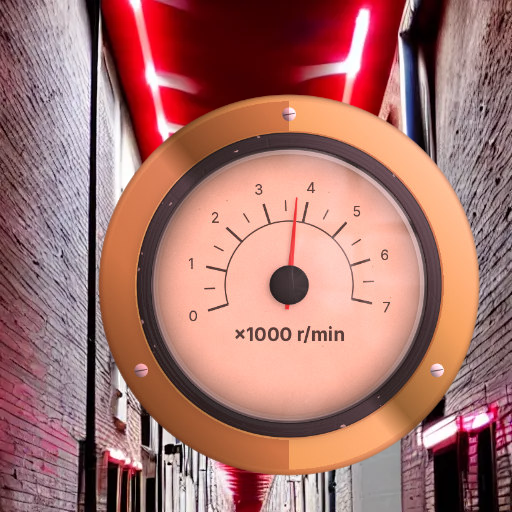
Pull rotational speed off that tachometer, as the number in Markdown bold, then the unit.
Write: **3750** rpm
